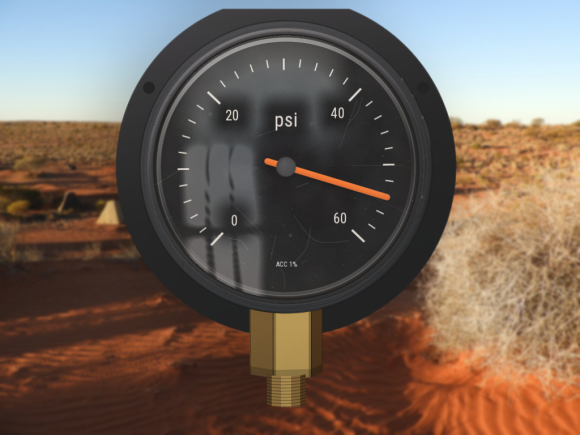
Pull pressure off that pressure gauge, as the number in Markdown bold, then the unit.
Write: **54** psi
